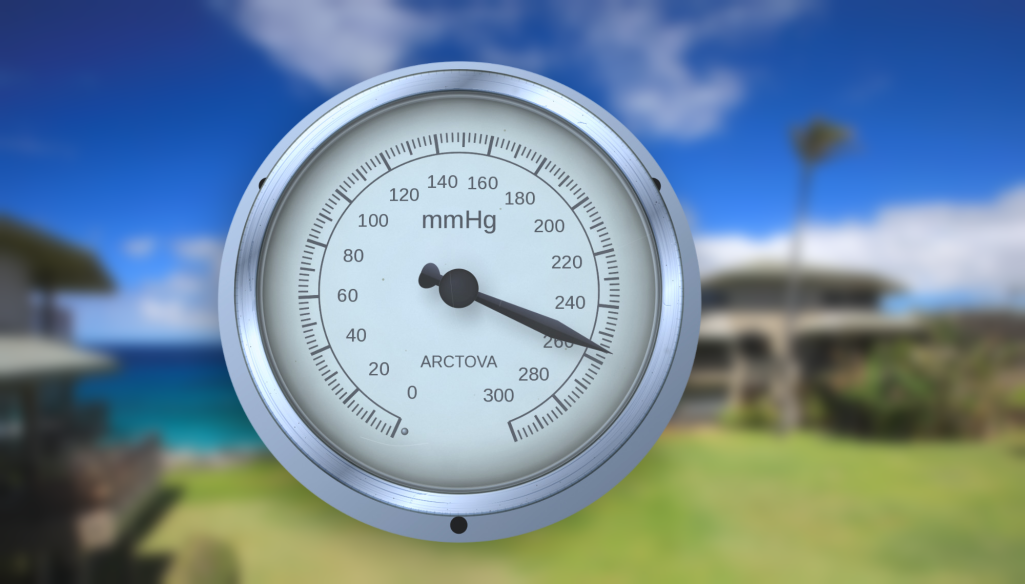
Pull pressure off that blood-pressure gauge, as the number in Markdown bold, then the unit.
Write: **256** mmHg
